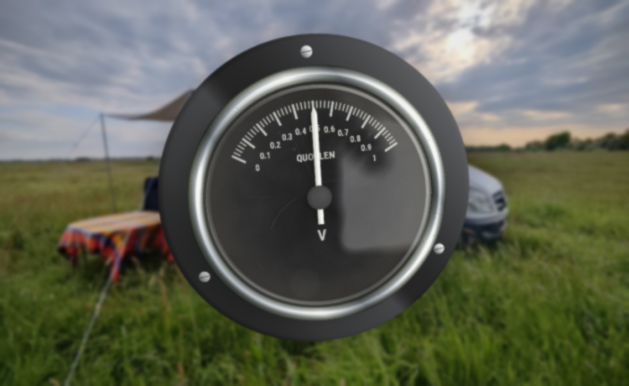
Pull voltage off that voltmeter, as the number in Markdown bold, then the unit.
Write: **0.5** V
